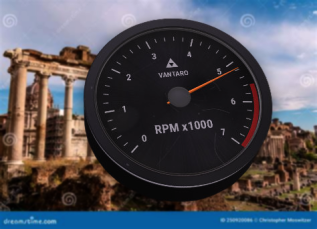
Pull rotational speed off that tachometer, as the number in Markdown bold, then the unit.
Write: **5200** rpm
